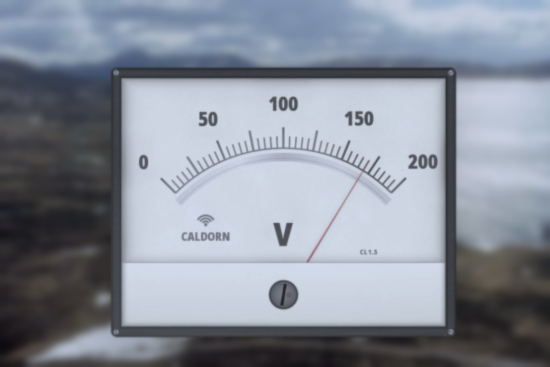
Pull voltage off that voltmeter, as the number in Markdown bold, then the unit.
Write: **170** V
